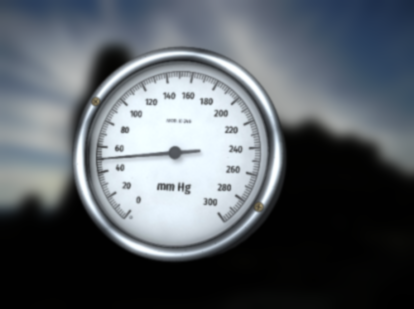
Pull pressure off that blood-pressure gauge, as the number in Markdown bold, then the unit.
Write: **50** mmHg
